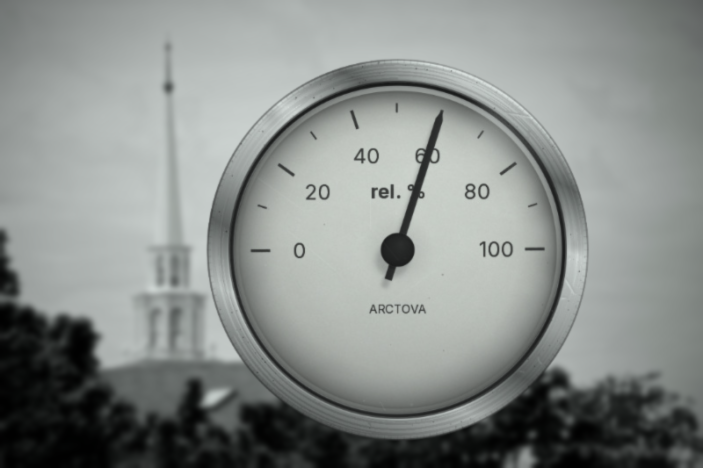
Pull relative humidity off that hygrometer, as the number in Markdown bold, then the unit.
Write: **60** %
